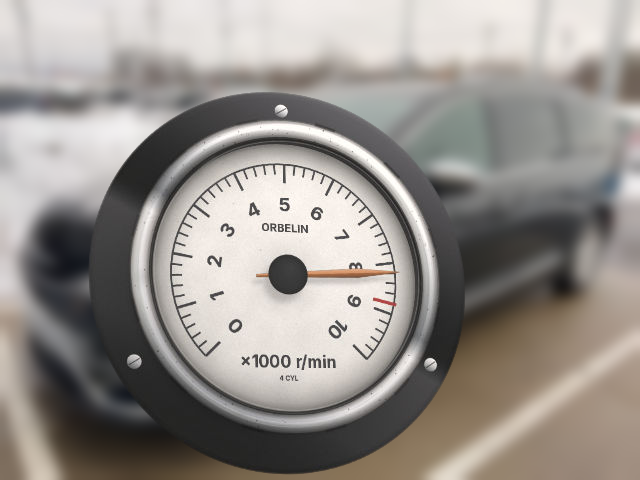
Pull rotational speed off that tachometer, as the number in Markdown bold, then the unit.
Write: **8200** rpm
